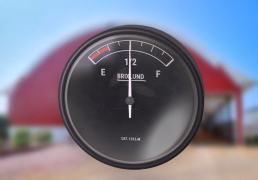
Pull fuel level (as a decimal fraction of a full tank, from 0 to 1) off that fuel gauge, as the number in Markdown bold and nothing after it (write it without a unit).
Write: **0.5**
